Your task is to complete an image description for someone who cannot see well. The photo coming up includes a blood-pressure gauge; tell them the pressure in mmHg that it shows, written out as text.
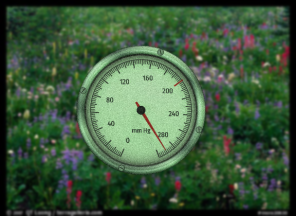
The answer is 290 mmHg
